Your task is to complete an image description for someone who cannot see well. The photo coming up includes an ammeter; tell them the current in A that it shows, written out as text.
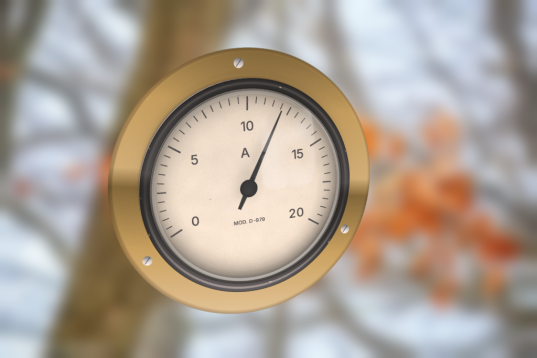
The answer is 12 A
